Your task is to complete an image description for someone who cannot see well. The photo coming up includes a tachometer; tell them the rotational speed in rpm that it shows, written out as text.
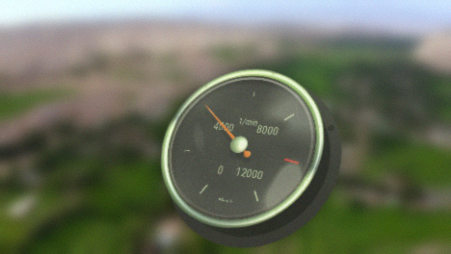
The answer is 4000 rpm
